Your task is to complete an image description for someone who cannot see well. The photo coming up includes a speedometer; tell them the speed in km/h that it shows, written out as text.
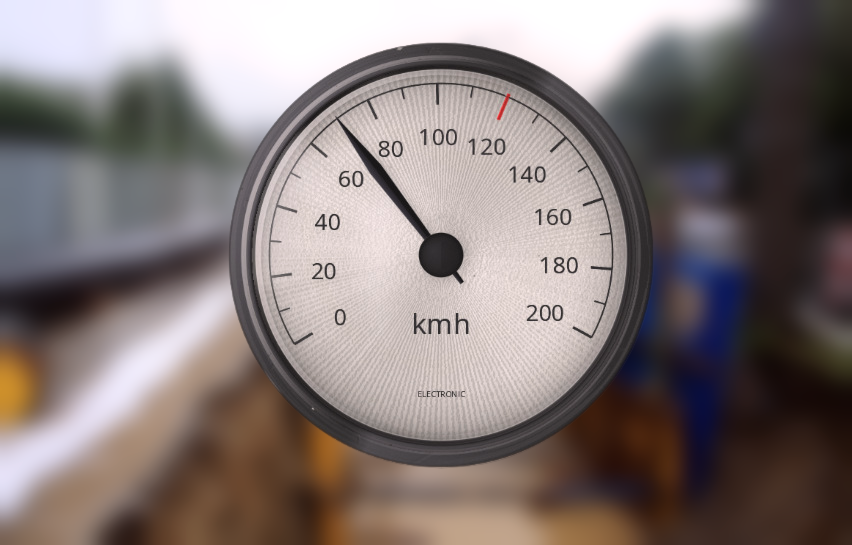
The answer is 70 km/h
